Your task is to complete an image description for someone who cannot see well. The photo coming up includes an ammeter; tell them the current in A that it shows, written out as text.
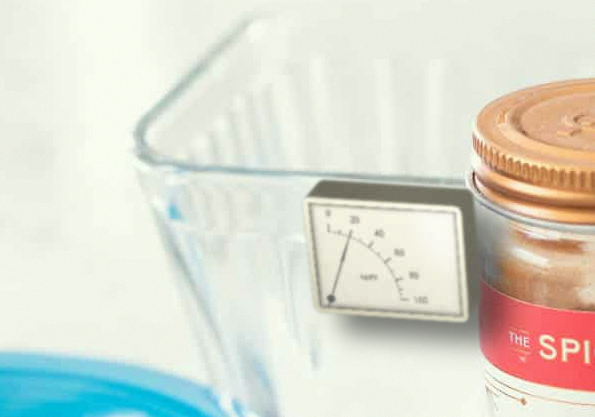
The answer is 20 A
